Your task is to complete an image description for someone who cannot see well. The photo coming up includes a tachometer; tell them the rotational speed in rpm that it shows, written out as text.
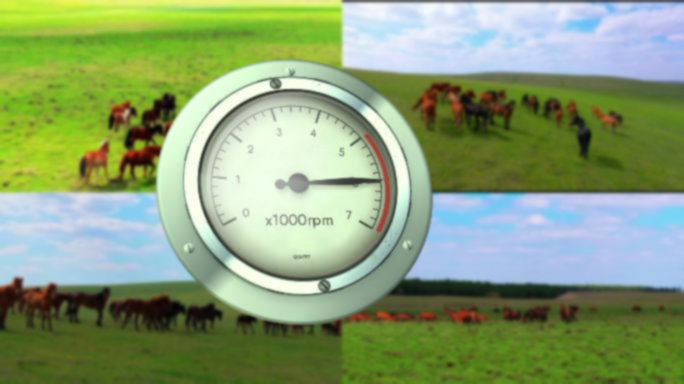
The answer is 6000 rpm
